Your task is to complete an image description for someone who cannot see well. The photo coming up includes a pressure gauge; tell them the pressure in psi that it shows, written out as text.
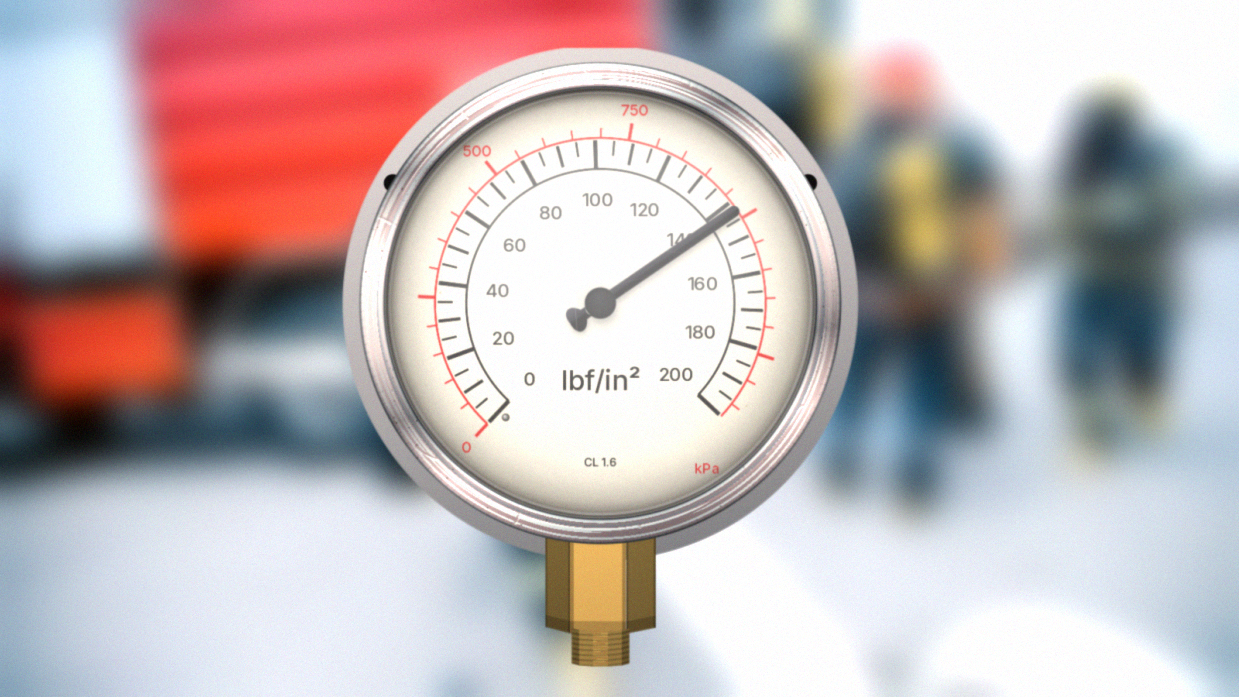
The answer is 142.5 psi
